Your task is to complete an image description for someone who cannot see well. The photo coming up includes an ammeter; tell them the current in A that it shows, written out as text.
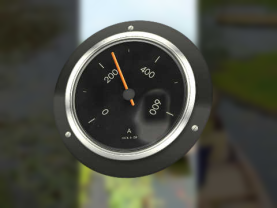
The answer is 250 A
